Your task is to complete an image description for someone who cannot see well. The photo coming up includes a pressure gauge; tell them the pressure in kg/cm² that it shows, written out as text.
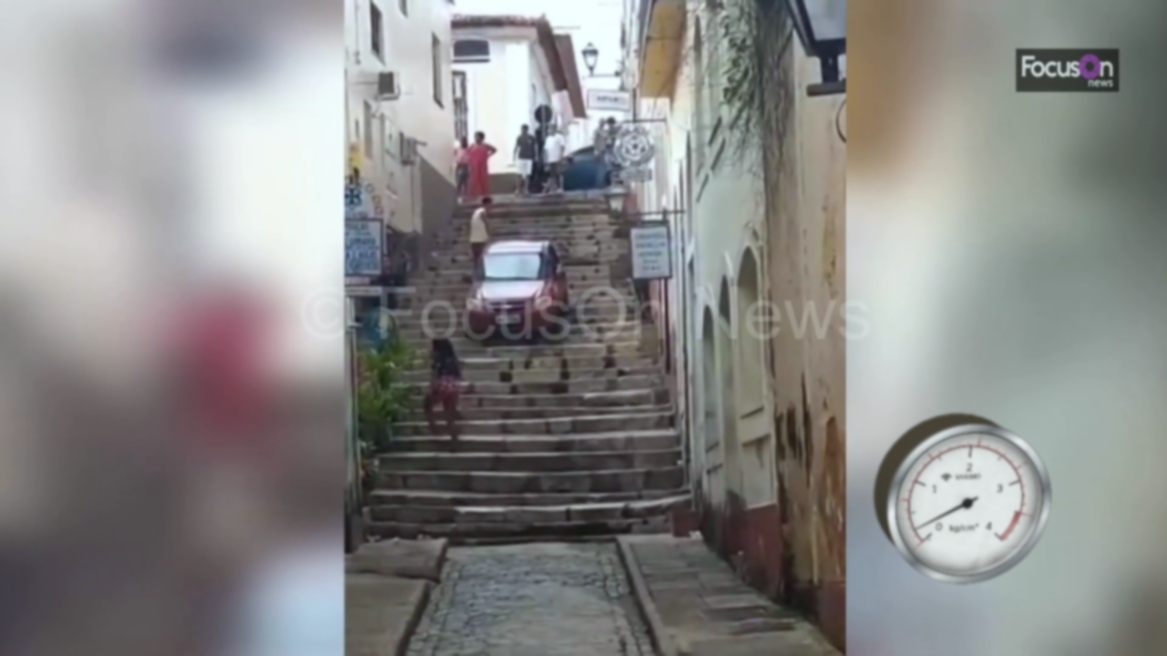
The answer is 0.25 kg/cm²
